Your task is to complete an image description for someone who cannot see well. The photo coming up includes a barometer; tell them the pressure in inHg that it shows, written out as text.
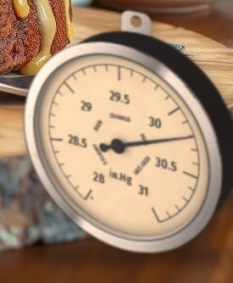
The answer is 30.2 inHg
